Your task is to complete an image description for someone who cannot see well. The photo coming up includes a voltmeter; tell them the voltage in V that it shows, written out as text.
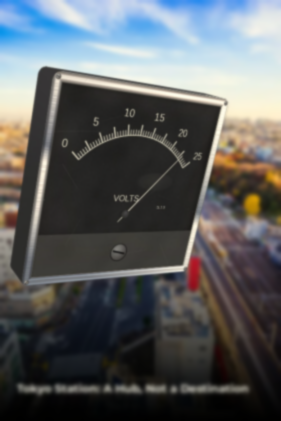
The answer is 22.5 V
